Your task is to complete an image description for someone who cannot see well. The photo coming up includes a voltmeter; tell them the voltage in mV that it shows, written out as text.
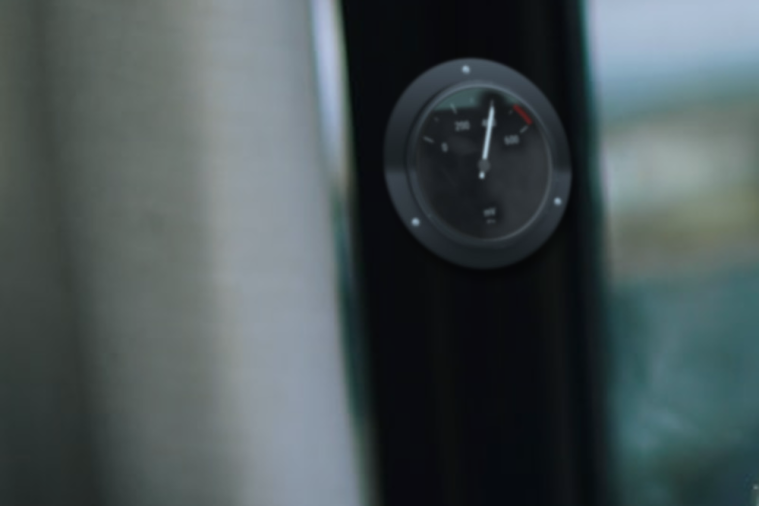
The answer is 400 mV
